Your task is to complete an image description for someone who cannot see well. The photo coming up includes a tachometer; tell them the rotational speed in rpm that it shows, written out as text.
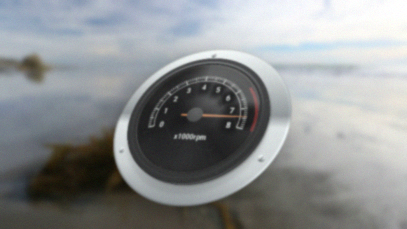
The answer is 7500 rpm
